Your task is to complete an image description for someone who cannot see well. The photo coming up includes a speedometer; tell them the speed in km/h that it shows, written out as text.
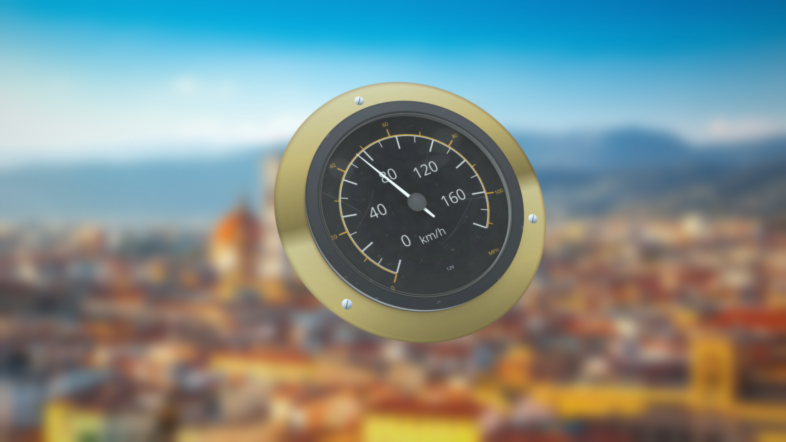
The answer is 75 km/h
